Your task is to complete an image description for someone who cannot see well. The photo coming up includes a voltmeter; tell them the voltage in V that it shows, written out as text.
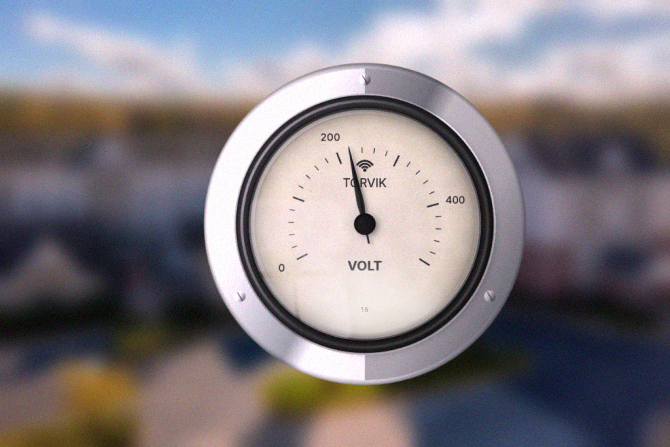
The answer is 220 V
